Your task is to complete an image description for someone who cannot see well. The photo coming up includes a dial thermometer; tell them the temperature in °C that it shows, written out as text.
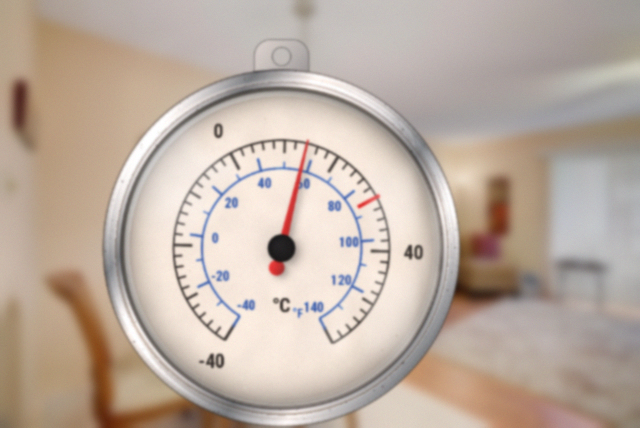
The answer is 14 °C
